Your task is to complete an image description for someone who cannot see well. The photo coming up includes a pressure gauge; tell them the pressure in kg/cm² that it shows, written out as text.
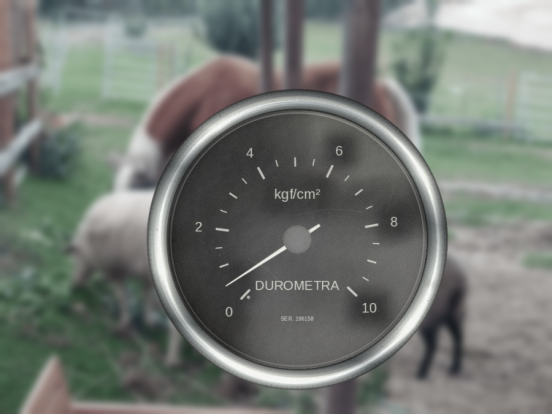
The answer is 0.5 kg/cm²
